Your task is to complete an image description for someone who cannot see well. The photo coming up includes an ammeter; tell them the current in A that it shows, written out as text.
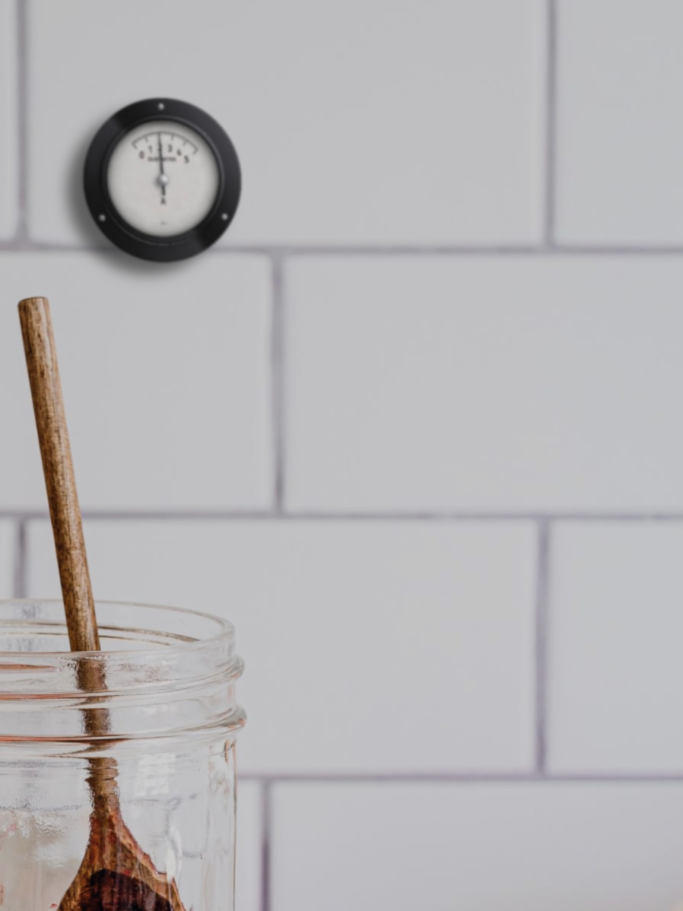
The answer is 2 A
